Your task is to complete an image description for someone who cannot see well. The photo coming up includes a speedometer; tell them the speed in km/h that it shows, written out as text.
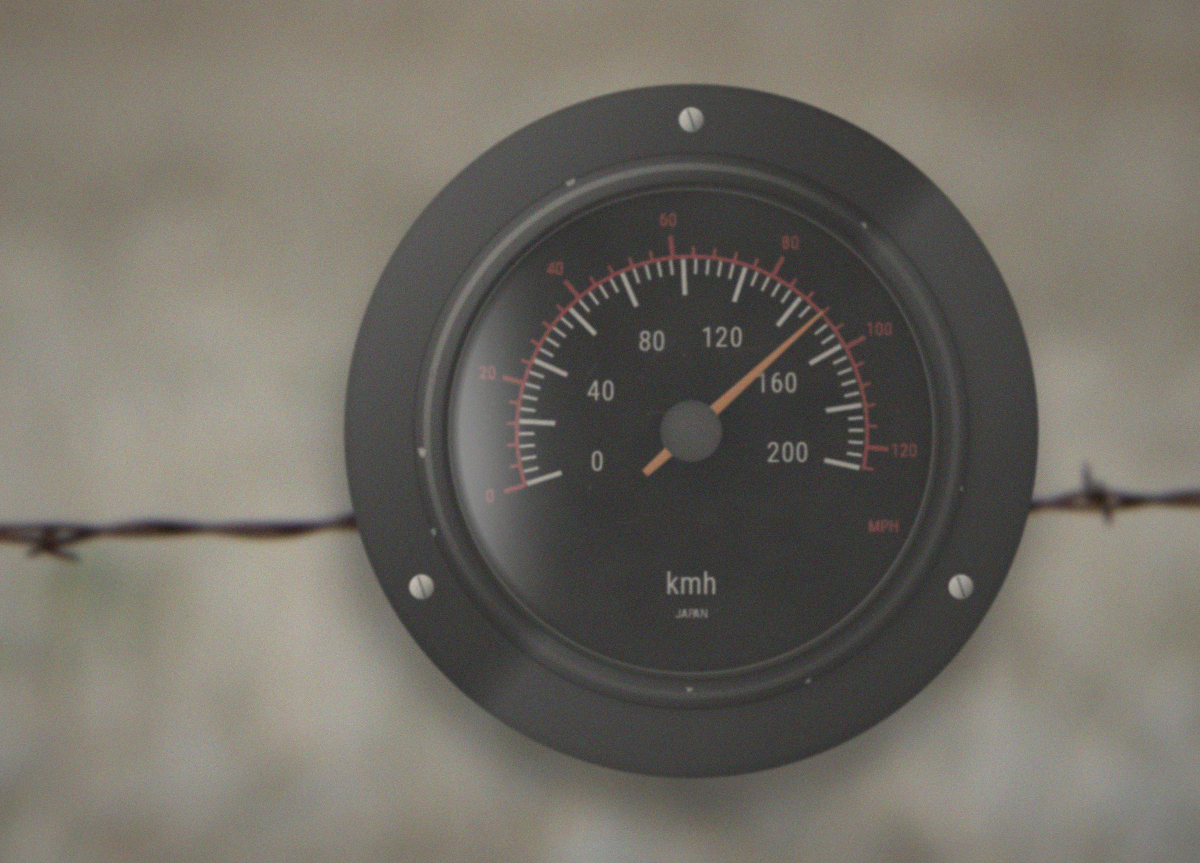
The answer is 148 km/h
